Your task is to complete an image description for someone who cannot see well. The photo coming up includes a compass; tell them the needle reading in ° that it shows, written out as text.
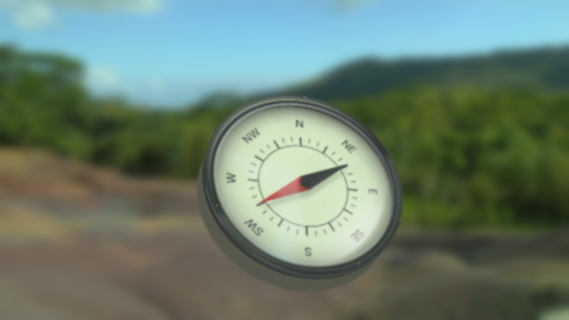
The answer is 240 °
